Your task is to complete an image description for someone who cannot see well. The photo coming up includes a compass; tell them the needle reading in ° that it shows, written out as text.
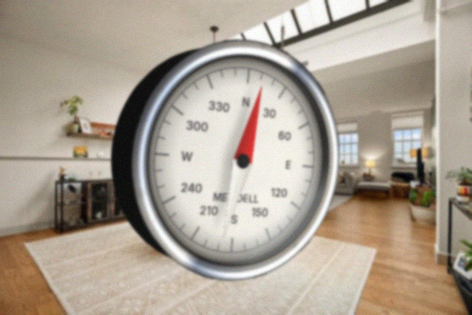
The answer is 10 °
